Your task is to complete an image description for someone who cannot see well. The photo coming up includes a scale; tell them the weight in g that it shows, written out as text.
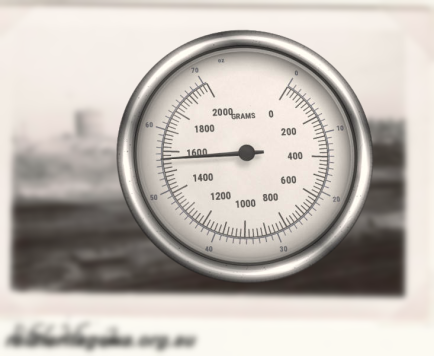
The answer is 1560 g
